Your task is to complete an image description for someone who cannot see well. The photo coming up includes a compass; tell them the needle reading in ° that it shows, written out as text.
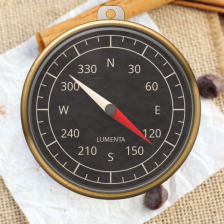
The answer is 130 °
